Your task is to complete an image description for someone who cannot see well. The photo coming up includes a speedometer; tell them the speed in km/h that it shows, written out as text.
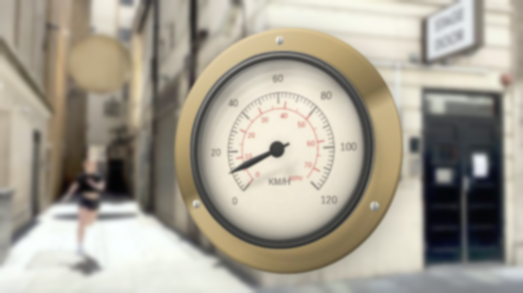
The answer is 10 km/h
